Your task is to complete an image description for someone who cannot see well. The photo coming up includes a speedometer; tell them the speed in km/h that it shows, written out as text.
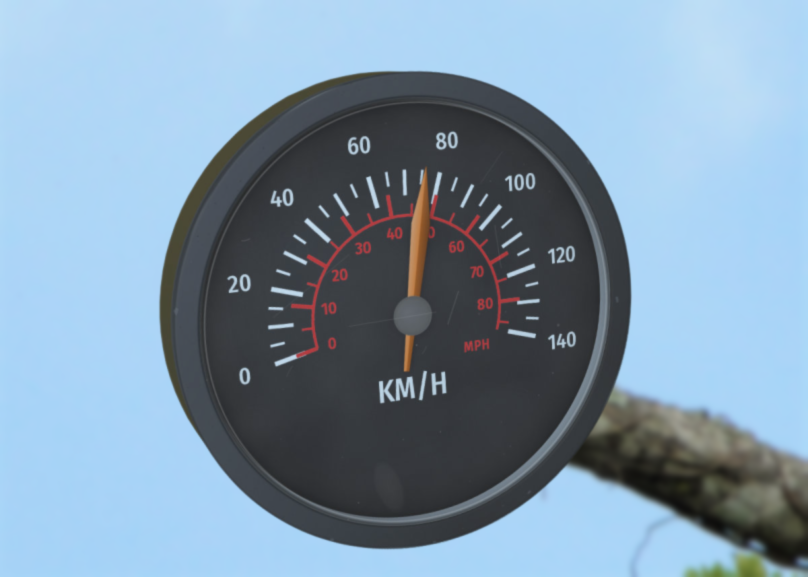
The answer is 75 km/h
